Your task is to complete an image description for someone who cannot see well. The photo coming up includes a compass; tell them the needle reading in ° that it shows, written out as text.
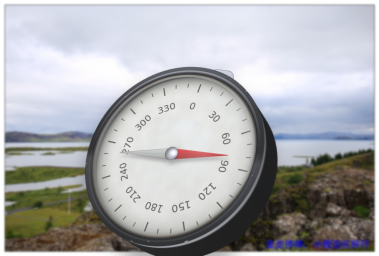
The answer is 80 °
